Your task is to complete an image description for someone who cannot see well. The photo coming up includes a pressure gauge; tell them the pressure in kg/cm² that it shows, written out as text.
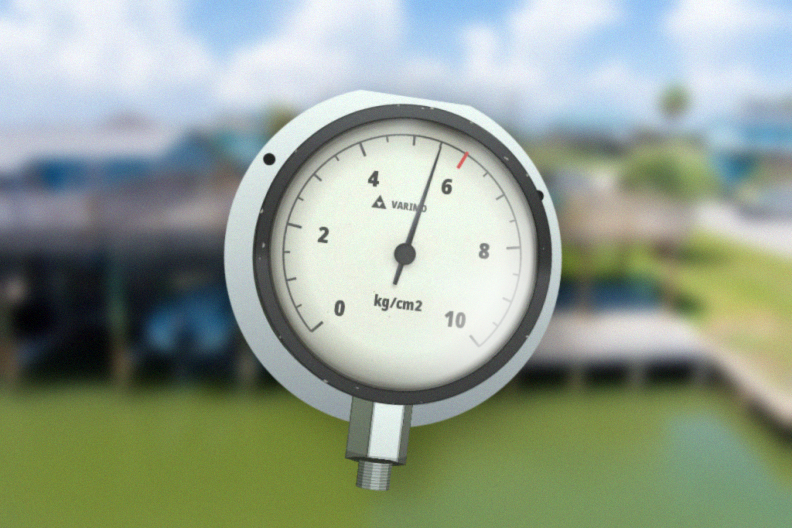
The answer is 5.5 kg/cm²
